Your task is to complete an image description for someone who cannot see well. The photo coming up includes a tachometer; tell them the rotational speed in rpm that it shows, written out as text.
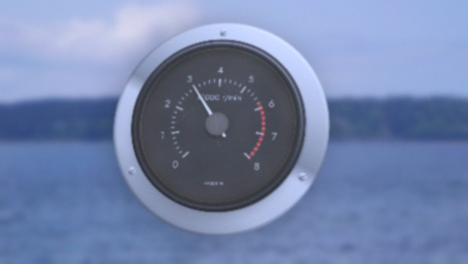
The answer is 3000 rpm
